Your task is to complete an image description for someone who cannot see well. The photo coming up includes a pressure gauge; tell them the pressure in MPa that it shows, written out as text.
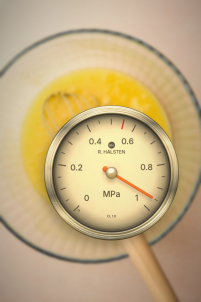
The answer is 0.95 MPa
